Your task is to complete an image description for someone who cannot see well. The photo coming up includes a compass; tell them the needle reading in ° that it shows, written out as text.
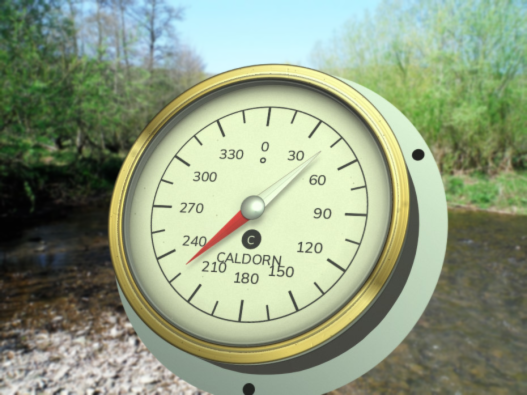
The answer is 225 °
